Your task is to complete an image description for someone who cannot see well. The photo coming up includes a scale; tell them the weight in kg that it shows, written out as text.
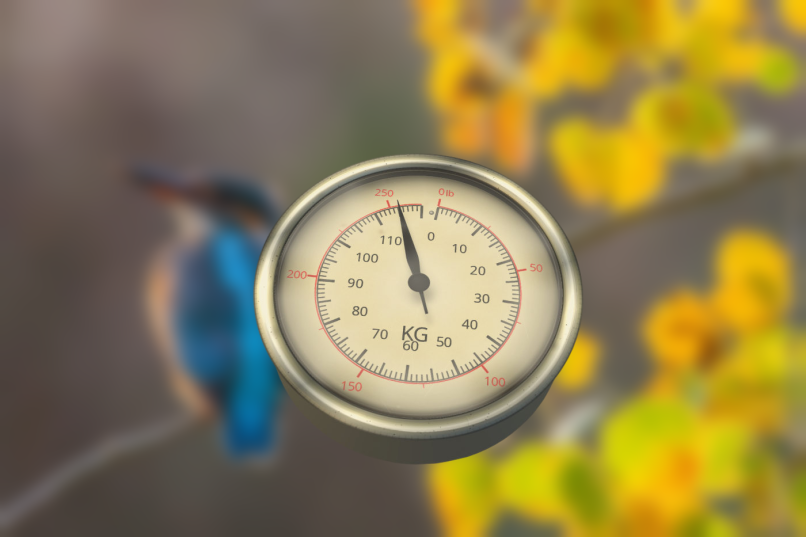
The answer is 115 kg
